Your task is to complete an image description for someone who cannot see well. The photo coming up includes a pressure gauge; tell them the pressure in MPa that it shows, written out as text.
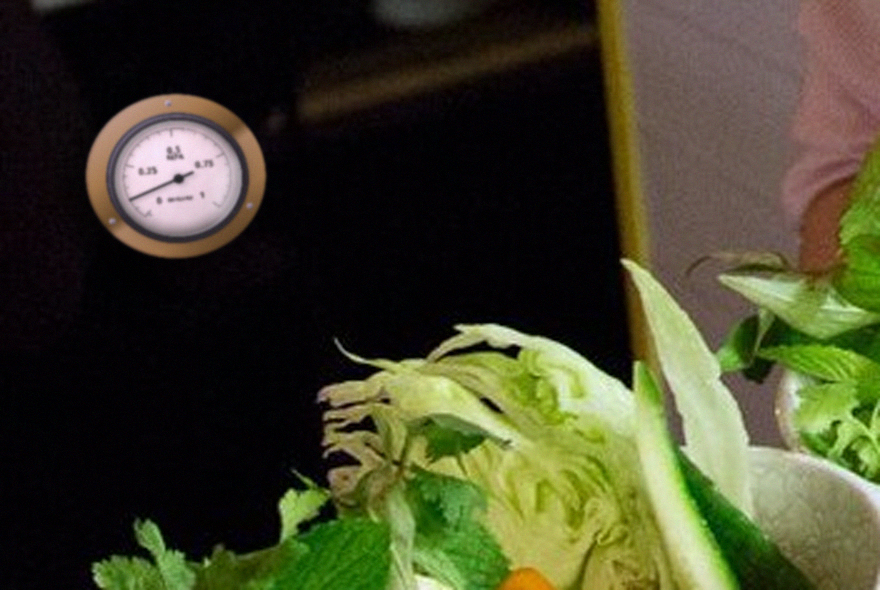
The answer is 0.1 MPa
